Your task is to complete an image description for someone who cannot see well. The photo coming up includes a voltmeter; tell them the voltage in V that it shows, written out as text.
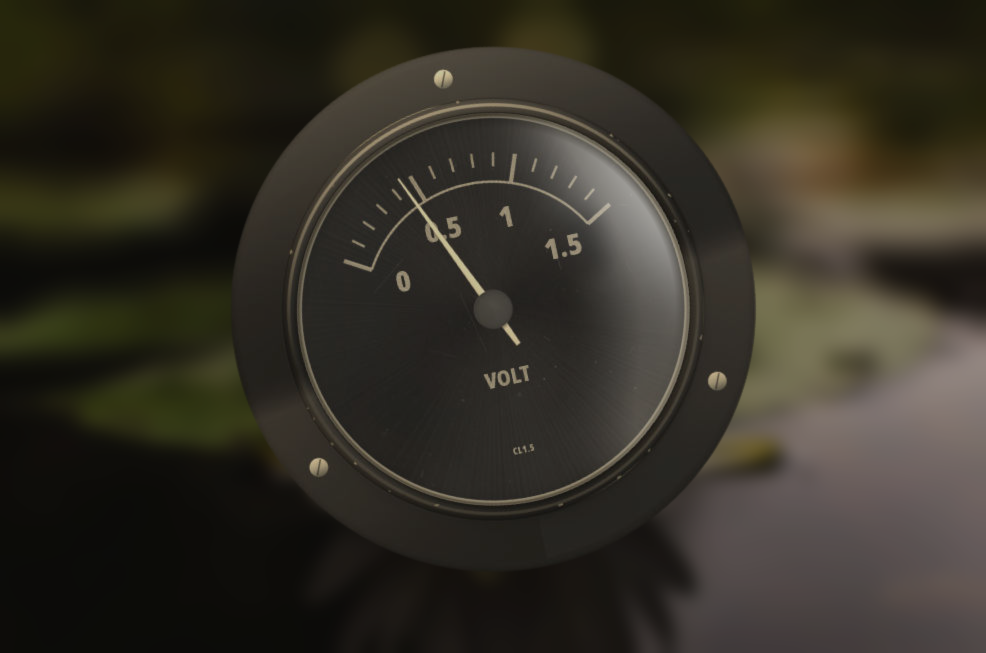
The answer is 0.45 V
